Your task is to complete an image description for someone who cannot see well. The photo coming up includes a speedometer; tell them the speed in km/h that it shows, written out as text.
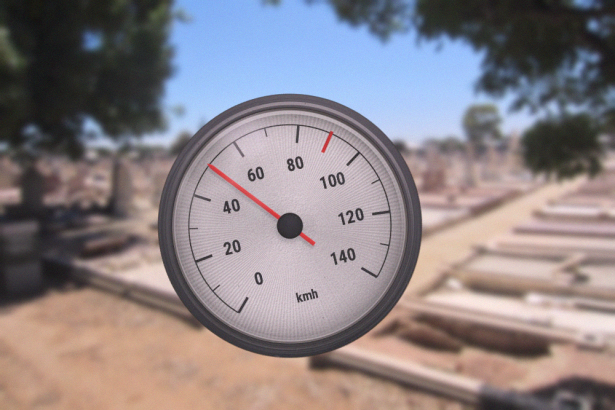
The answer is 50 km/h
